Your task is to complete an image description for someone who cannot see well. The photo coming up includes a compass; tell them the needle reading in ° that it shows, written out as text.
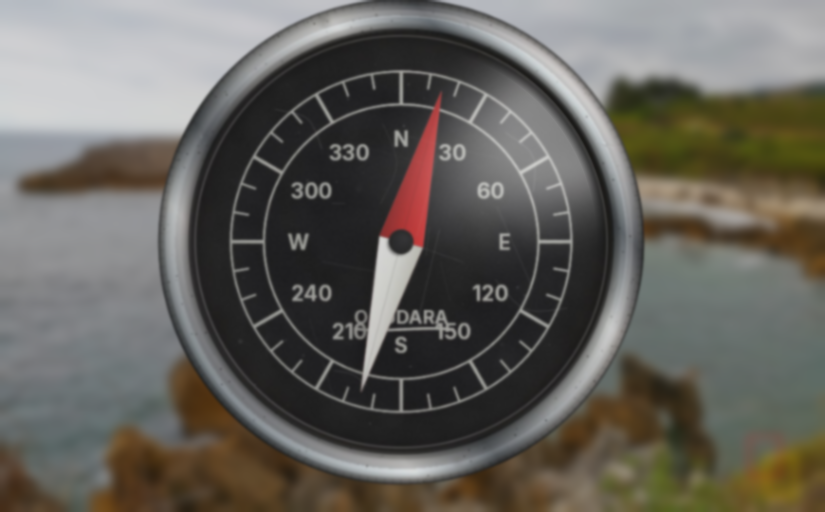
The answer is 15 °
